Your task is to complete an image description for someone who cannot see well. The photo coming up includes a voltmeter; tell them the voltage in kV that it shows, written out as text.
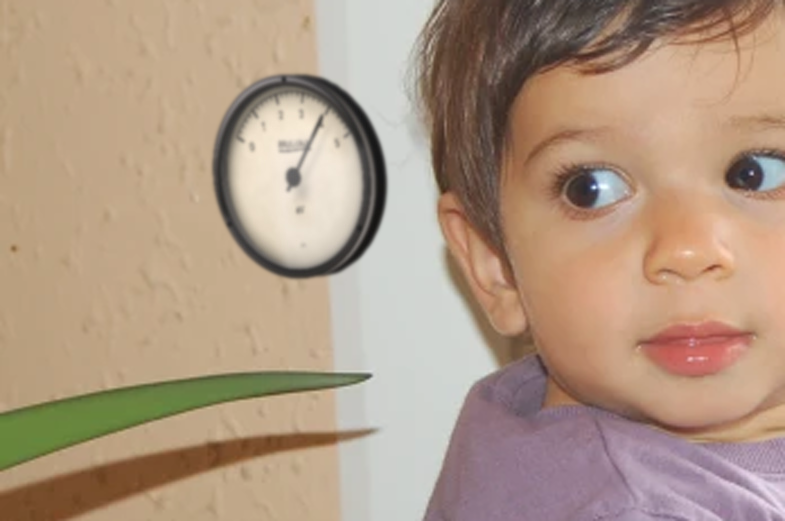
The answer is 4 kV
